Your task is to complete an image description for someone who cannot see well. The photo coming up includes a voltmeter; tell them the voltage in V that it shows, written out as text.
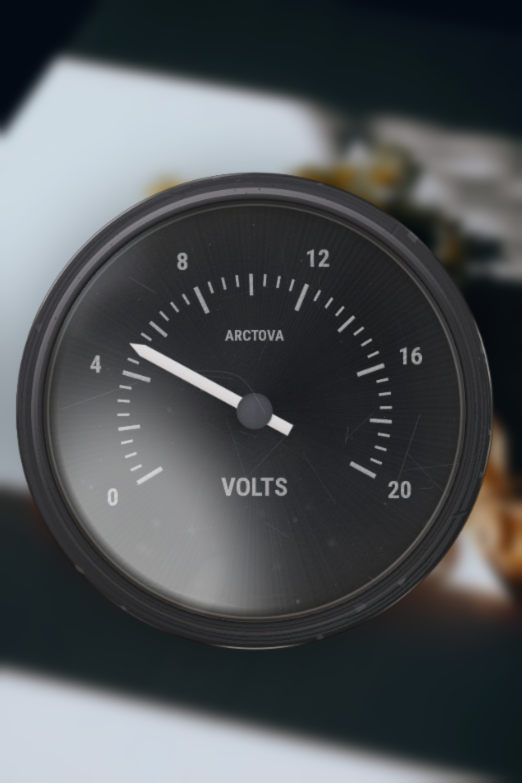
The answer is 5 V
